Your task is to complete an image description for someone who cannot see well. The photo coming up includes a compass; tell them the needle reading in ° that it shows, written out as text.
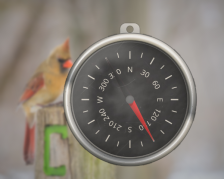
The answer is 150 °
